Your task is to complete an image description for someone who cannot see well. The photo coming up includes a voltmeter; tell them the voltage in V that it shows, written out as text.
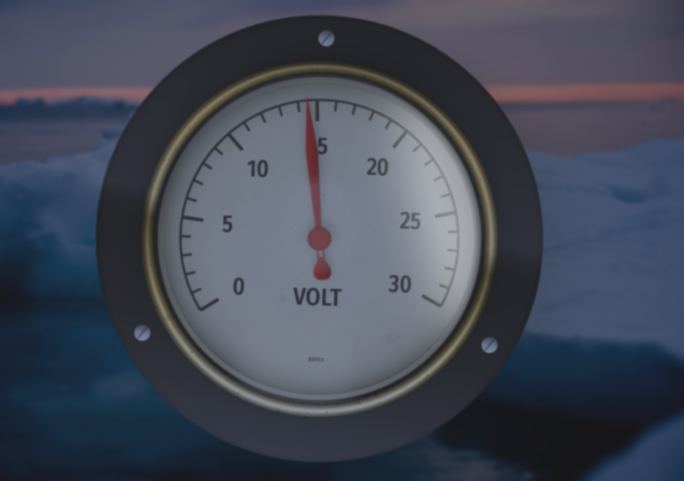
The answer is 14.5 V
